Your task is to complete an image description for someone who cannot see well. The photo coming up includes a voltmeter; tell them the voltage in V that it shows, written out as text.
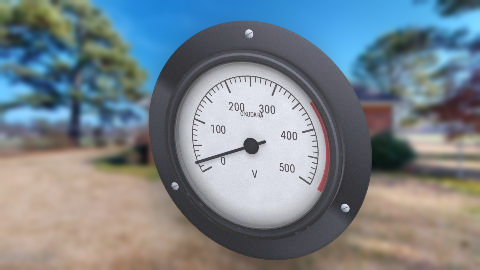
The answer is 20 V
